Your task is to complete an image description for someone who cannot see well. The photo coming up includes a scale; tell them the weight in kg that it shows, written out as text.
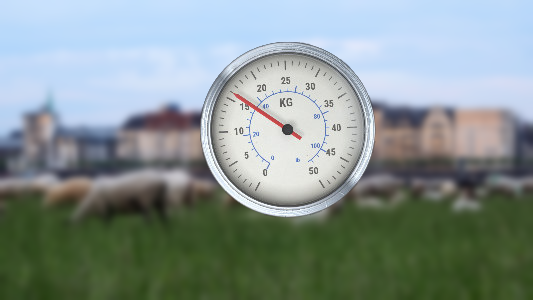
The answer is 16 kg
